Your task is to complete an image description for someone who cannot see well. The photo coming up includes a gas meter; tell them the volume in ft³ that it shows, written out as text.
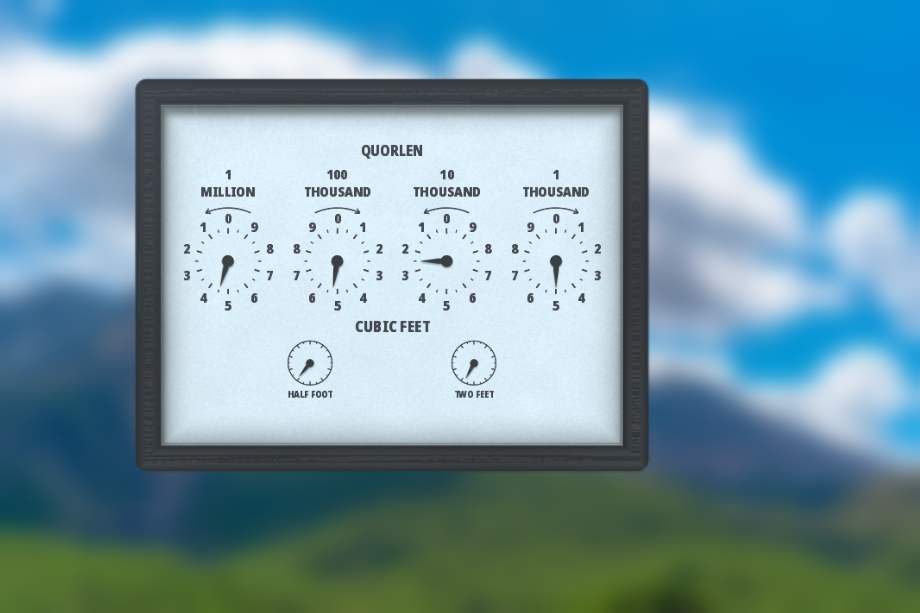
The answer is 452500 ft³
